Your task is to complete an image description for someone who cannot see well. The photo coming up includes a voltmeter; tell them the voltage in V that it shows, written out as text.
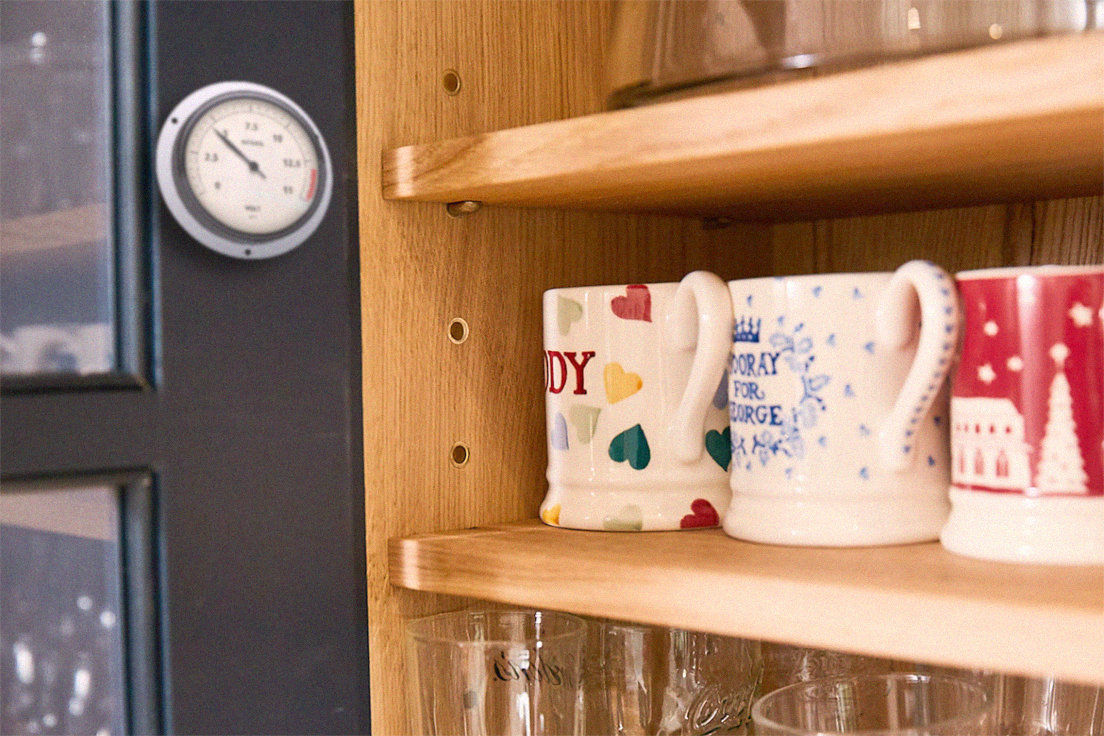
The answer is 4.5 V
